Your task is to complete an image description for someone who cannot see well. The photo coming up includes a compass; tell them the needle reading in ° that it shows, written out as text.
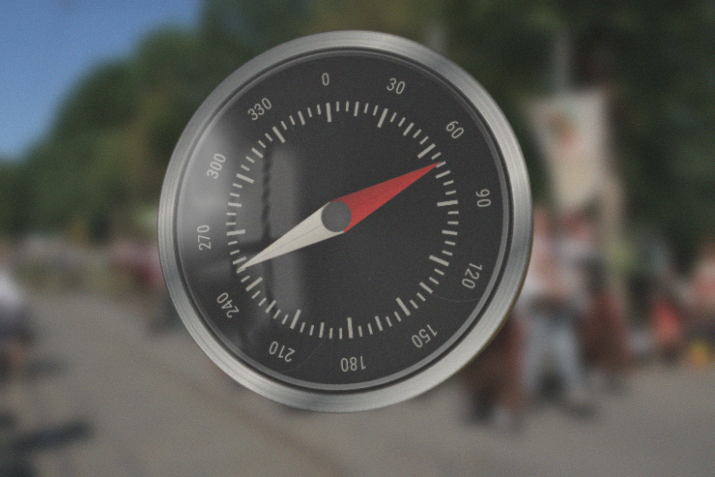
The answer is 70 °
